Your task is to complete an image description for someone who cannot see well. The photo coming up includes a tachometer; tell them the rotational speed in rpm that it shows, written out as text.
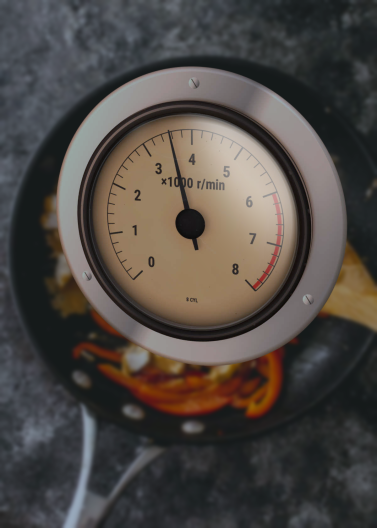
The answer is 3600 rpm
